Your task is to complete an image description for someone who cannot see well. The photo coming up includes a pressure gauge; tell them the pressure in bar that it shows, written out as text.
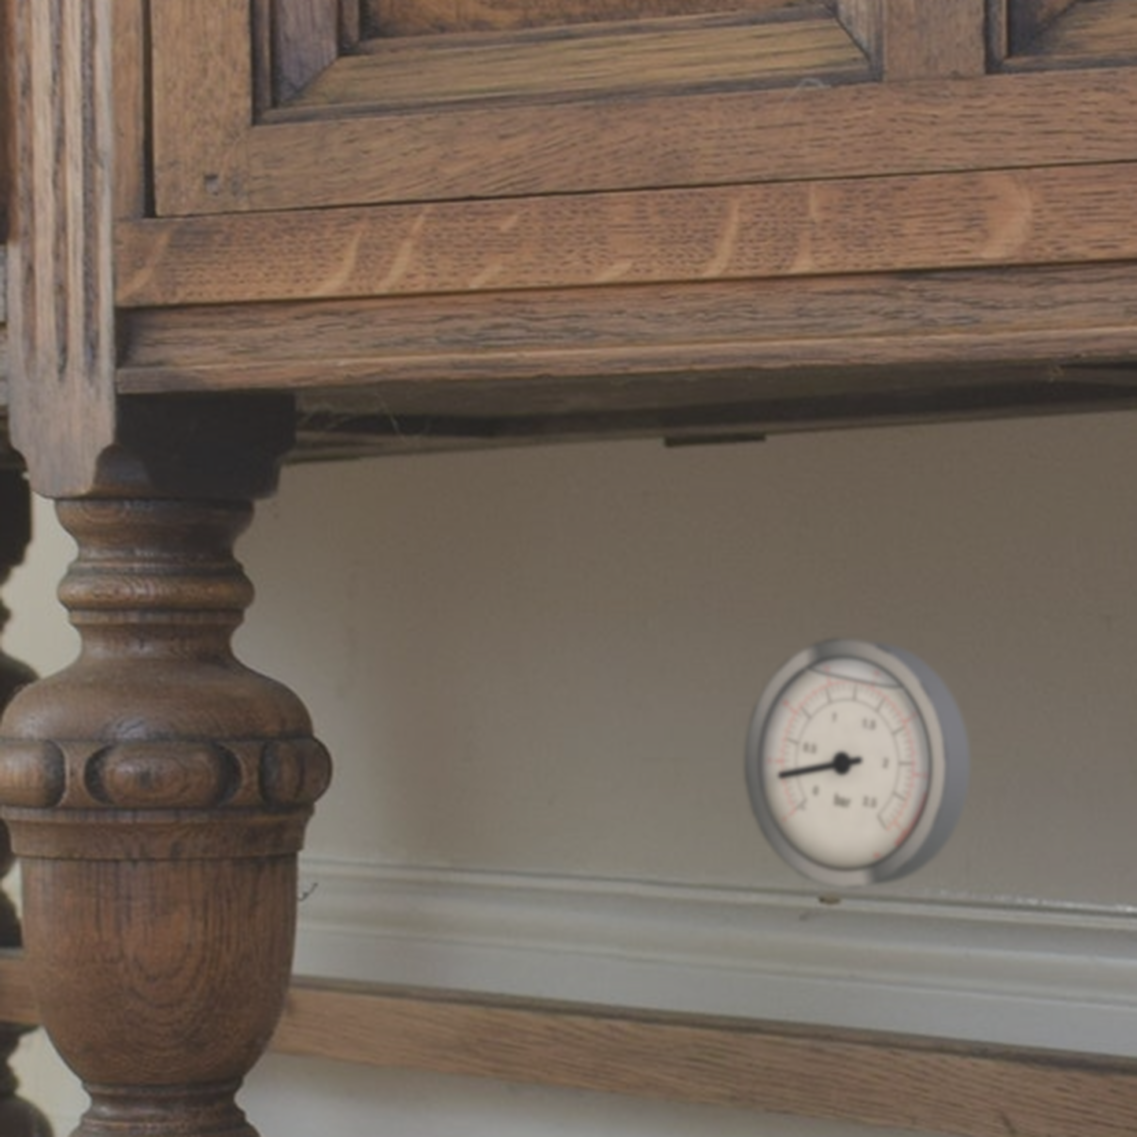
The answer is 0.25 bar
